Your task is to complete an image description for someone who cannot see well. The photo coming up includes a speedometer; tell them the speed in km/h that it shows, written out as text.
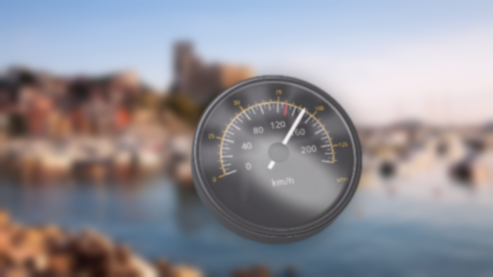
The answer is 150 km/h
